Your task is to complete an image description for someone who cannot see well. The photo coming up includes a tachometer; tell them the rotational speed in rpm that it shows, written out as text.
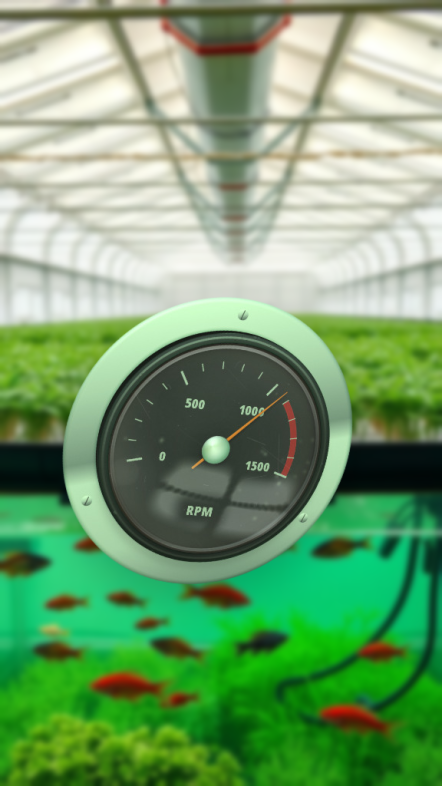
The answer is 1050 rpm
